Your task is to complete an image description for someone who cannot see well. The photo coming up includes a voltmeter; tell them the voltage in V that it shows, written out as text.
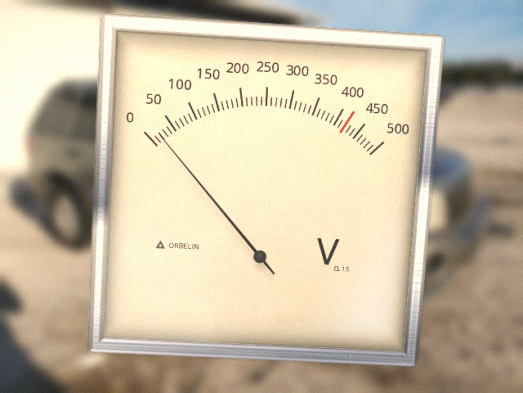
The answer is 20 V
